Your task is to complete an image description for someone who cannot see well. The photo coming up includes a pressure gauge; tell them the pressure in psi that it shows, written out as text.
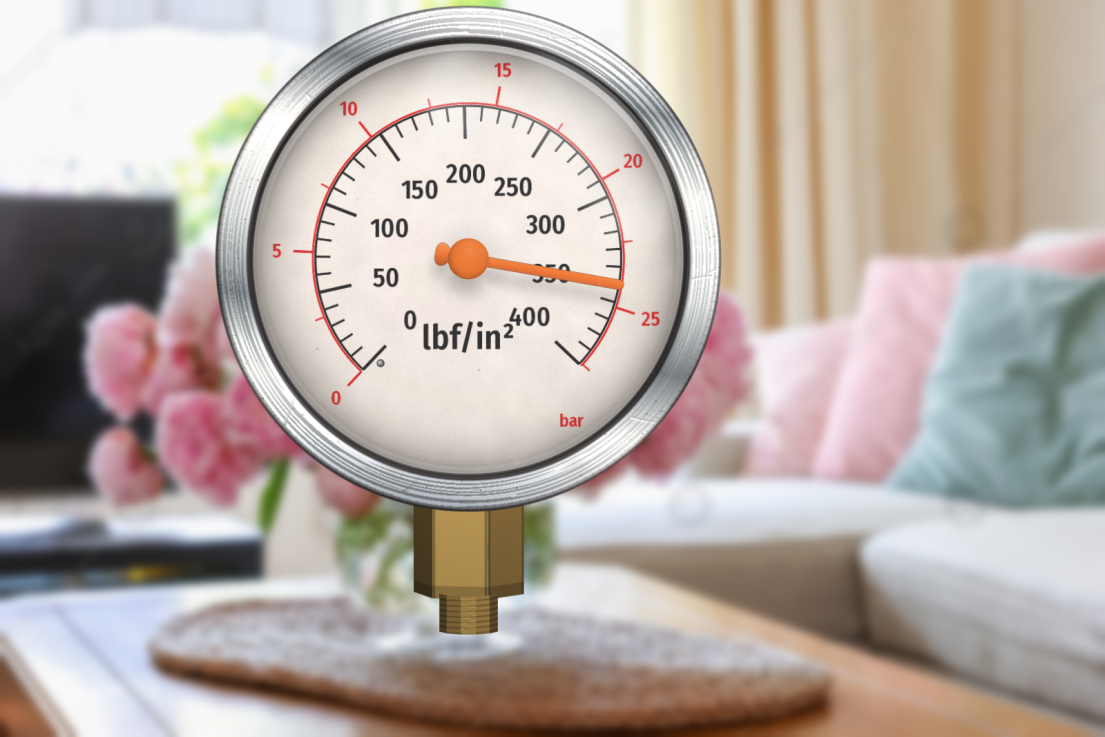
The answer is 350 psi
